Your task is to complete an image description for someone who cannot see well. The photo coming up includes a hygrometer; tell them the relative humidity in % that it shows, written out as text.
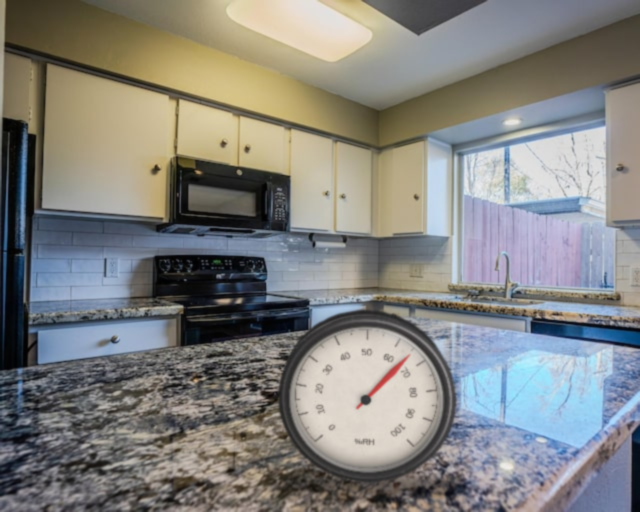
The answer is 65 %
